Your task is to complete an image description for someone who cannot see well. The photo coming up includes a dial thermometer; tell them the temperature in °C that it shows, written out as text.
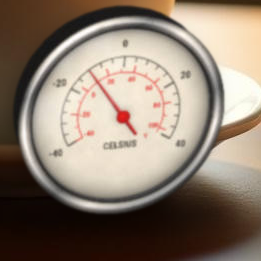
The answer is -12 °C
